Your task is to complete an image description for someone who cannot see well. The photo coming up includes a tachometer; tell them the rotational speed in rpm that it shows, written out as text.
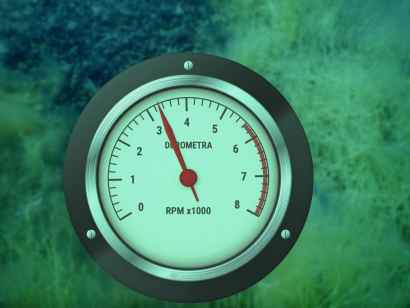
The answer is 3300 rpm
